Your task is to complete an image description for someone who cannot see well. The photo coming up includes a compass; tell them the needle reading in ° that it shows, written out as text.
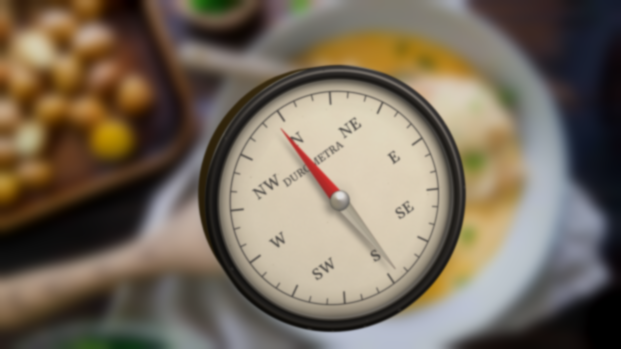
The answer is 355 °
